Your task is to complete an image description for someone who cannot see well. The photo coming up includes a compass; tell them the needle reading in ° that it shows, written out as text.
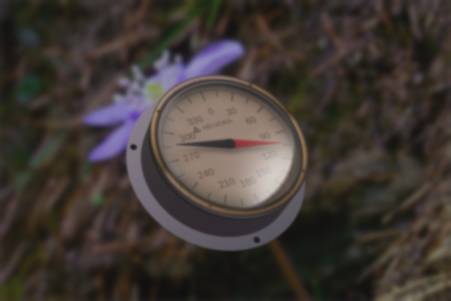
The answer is 105 °
